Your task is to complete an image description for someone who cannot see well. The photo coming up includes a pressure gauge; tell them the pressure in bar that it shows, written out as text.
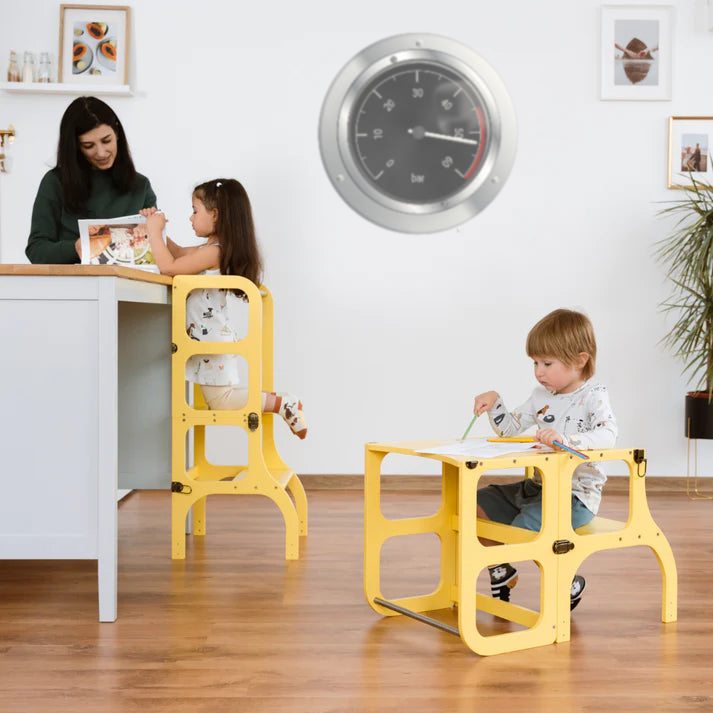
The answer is 52.5 bar
